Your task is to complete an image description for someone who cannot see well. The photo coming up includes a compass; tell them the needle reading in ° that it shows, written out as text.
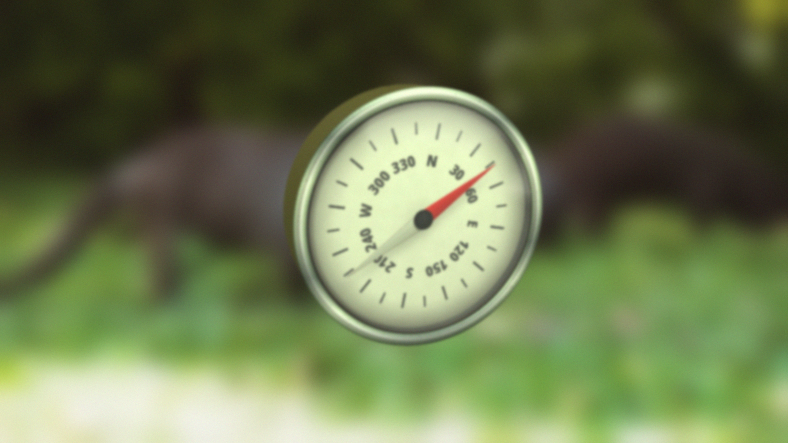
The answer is 45 °
